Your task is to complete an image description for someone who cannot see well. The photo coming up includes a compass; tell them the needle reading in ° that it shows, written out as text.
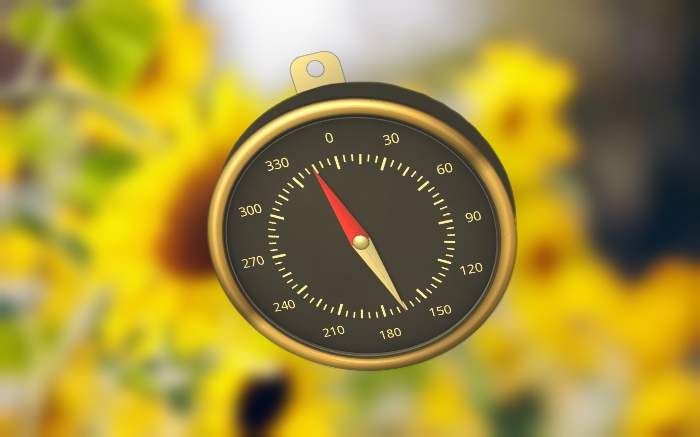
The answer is 345 °
